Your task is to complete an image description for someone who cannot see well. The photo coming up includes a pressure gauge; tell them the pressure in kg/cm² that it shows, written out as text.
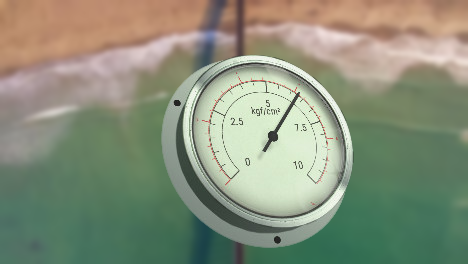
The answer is 6.25 kg/cm²
